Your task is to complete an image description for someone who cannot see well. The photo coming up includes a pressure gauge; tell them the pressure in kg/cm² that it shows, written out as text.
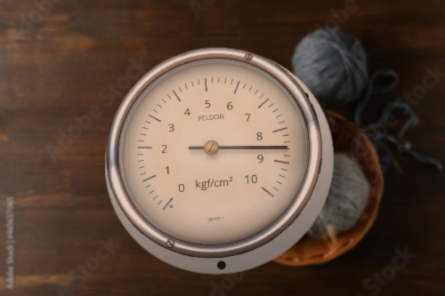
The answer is 8.6 kg/cm²
